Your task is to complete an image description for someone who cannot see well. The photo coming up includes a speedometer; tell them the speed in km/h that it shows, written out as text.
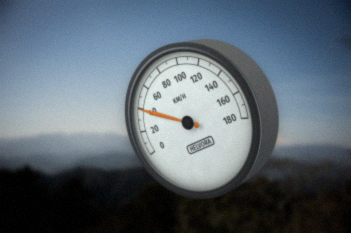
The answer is 40 km/h
